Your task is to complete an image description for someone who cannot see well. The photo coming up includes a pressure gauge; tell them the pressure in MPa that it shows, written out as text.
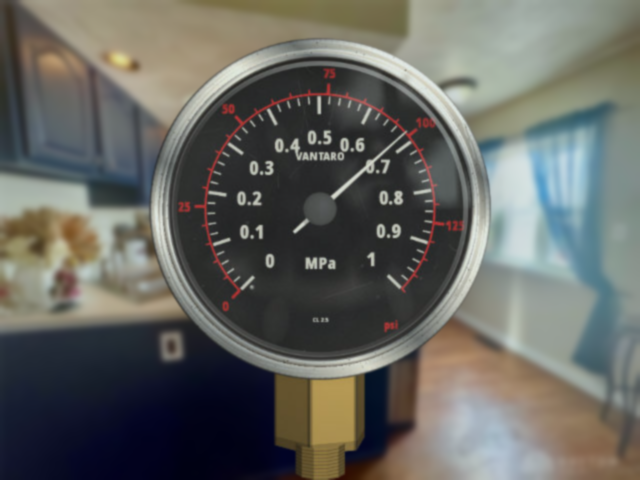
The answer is 0.68 MPa
